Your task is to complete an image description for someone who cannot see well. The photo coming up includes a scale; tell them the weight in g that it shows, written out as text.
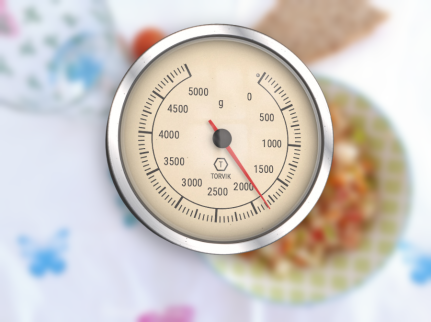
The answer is 1850 g
